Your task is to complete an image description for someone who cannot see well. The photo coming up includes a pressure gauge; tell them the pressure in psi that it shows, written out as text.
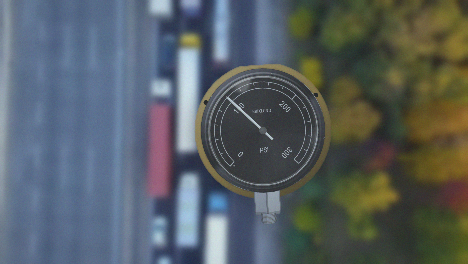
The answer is 100 psi
